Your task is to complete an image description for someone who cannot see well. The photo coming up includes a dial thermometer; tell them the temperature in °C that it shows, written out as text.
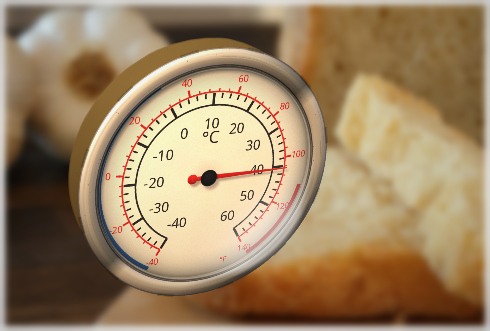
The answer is 40 °C
